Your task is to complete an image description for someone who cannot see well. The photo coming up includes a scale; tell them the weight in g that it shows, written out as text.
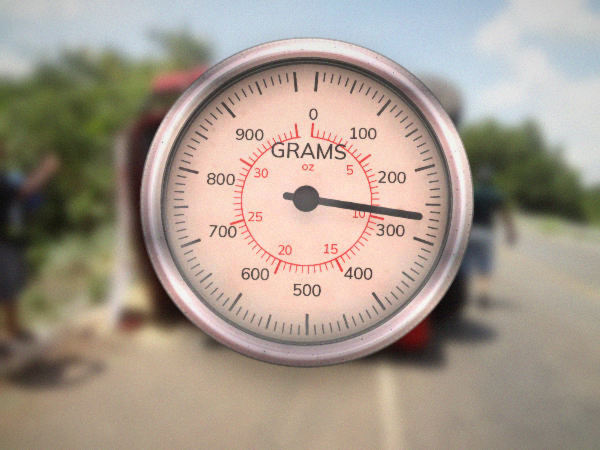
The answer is 270 g
